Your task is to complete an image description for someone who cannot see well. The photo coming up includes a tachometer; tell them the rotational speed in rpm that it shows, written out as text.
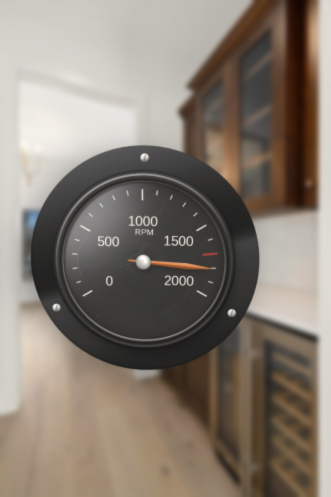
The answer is 1800 rpm
